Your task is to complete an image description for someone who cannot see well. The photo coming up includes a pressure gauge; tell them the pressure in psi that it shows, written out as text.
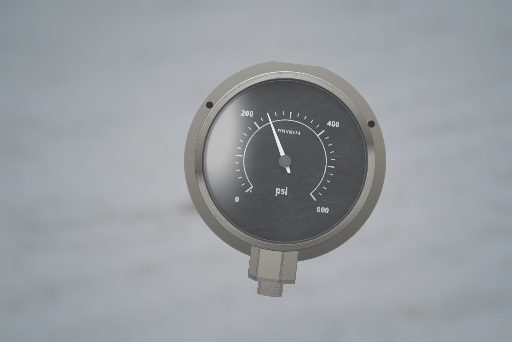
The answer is 240 psi
